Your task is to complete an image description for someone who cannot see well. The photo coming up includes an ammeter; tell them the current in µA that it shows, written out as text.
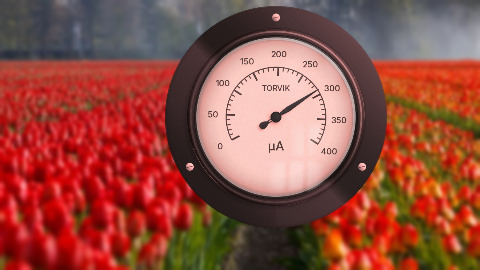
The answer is 290 µA
